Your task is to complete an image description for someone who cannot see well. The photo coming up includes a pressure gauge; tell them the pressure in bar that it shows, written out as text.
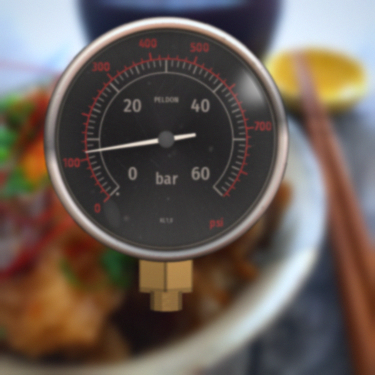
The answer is 8 bar
